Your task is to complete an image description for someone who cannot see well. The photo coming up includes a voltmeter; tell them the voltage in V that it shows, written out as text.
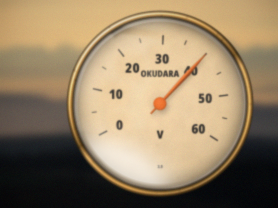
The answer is 40 V
